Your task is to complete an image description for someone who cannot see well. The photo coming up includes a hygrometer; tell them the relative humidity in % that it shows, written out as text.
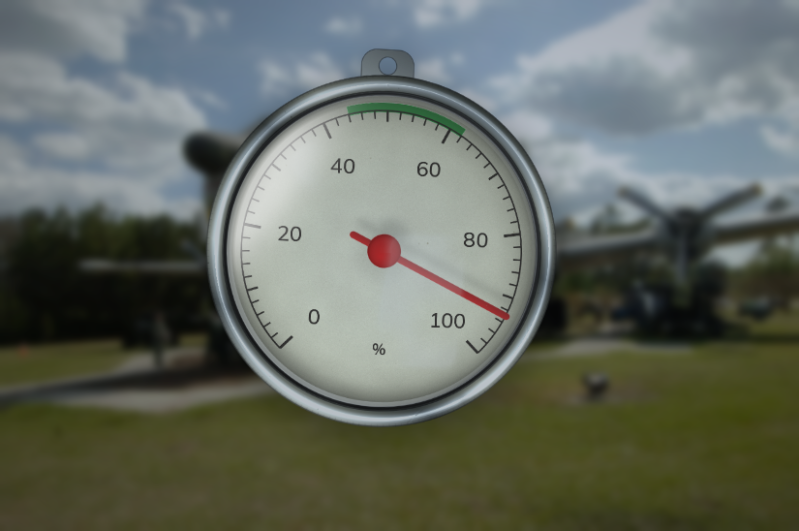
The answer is 93 %
